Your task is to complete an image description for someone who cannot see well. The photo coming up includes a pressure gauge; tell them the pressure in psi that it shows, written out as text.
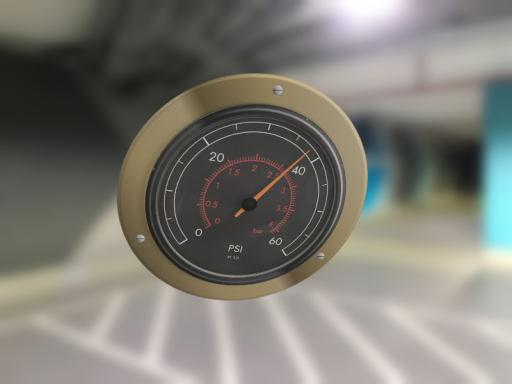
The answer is 37.5 psi
